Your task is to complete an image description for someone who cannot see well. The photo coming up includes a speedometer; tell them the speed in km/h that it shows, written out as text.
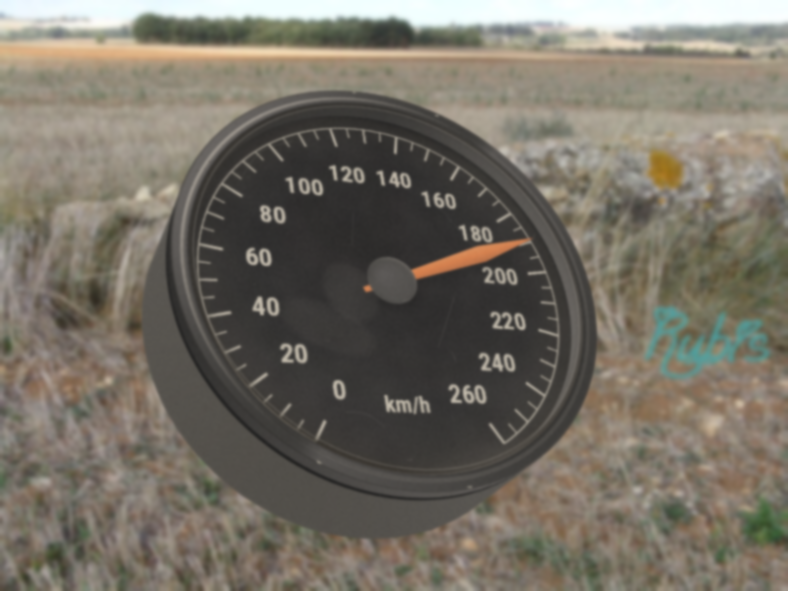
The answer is 190 km/h
